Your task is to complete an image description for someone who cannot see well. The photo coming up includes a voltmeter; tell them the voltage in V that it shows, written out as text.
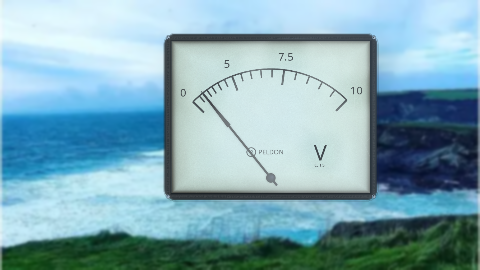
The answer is 2.5 V
